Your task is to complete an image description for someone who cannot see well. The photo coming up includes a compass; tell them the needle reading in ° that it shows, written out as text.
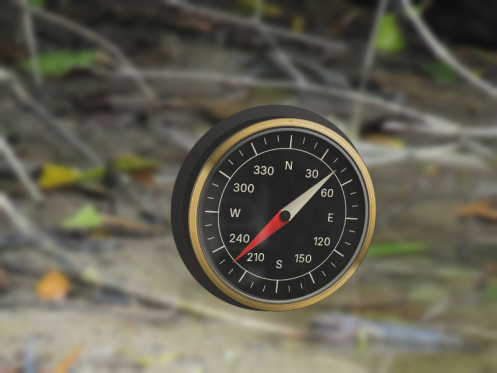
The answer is 225 °
